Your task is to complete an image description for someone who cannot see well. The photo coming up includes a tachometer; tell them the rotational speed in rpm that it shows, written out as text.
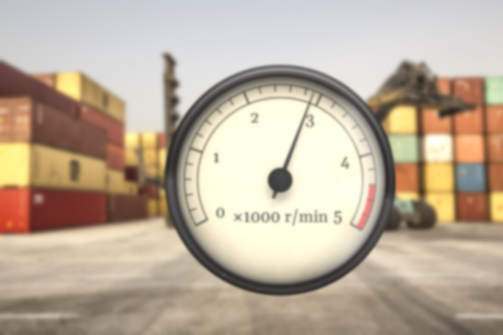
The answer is 2900 rpm
